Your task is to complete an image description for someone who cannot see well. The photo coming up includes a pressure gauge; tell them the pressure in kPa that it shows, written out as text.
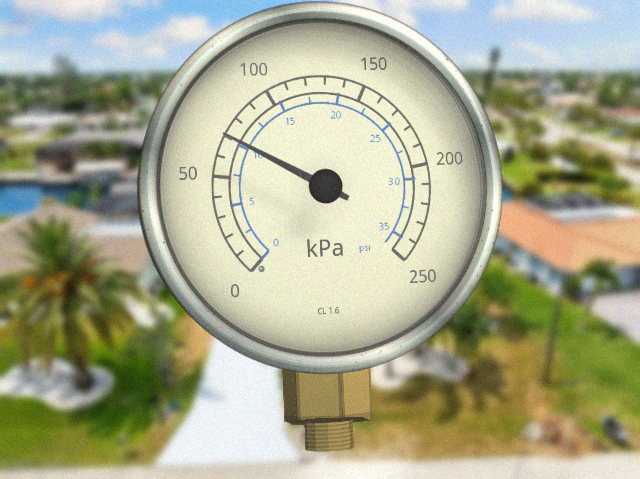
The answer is 70 kPa
